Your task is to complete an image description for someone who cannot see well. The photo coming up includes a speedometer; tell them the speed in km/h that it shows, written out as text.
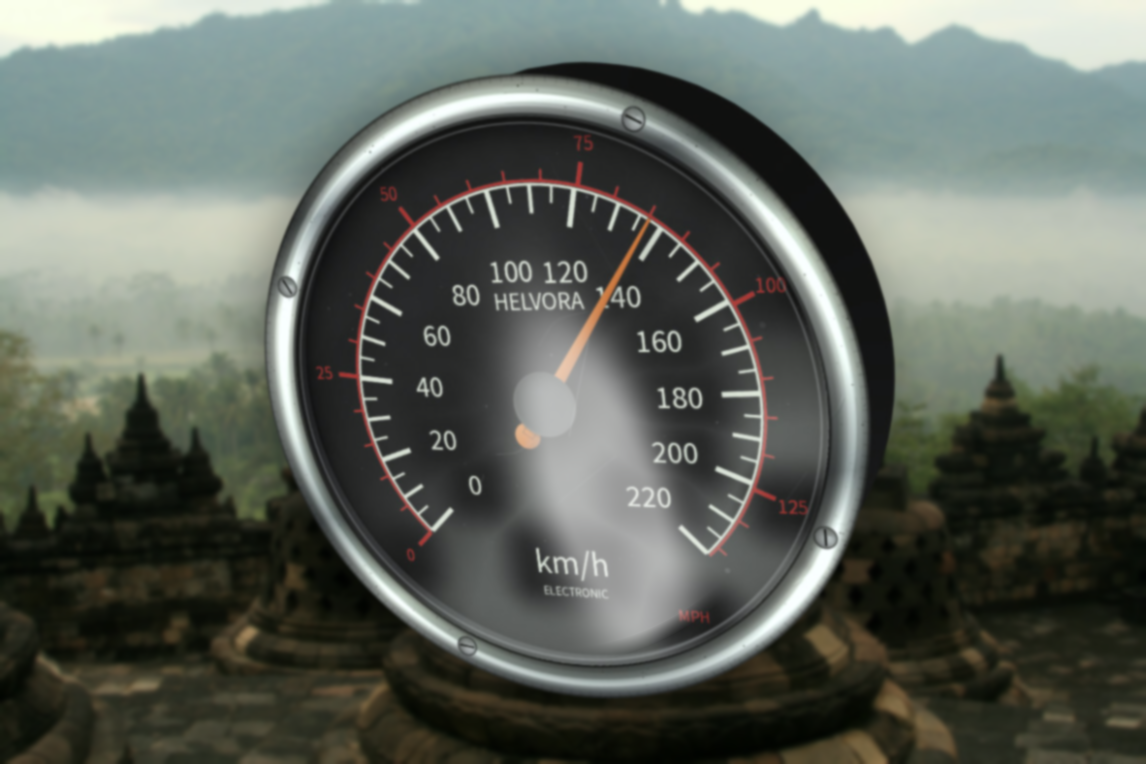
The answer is 137.5 km/h
